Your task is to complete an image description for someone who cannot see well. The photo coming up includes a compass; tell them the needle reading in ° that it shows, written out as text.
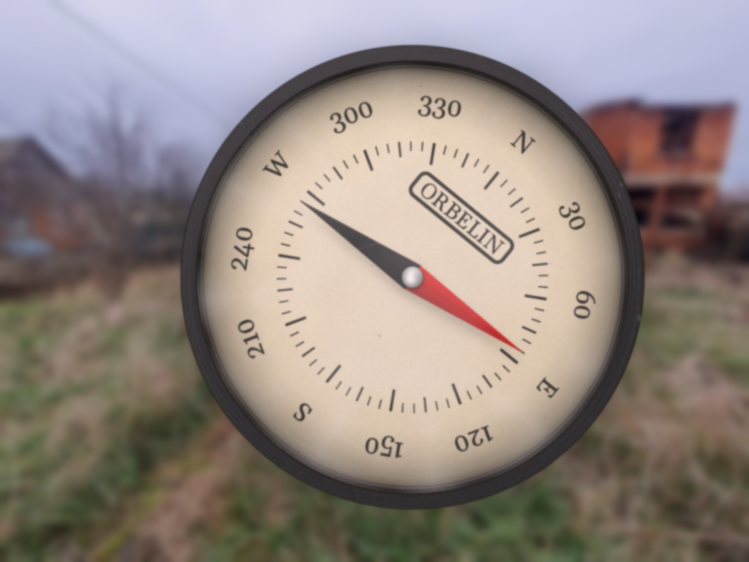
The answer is 85 °
